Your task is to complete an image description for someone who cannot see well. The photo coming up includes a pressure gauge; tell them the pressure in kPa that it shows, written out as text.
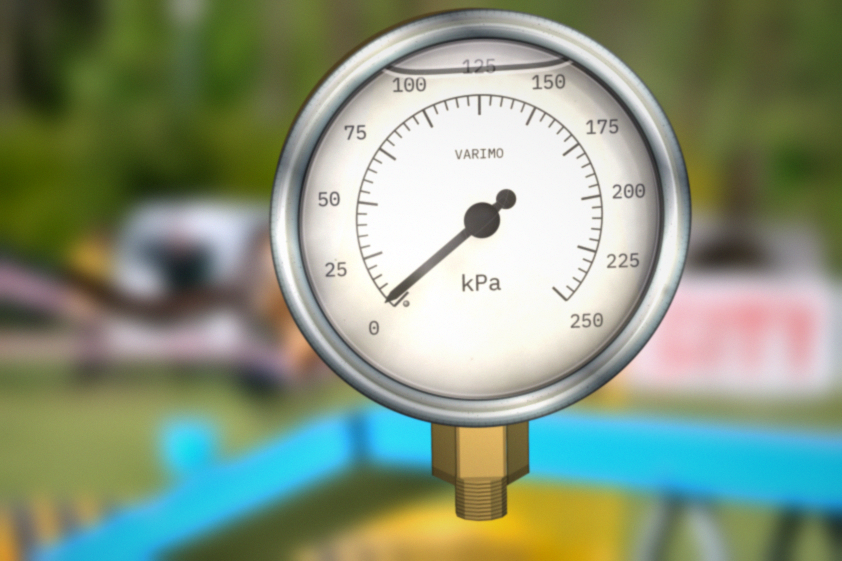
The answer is 5 kPa
